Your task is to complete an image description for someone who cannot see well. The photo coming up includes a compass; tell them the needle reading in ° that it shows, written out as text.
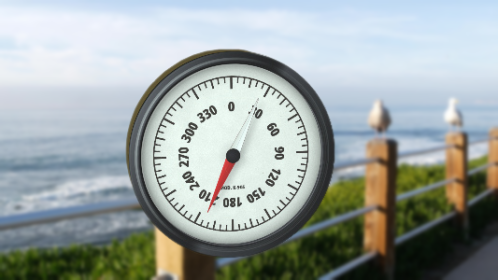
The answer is 205 °
